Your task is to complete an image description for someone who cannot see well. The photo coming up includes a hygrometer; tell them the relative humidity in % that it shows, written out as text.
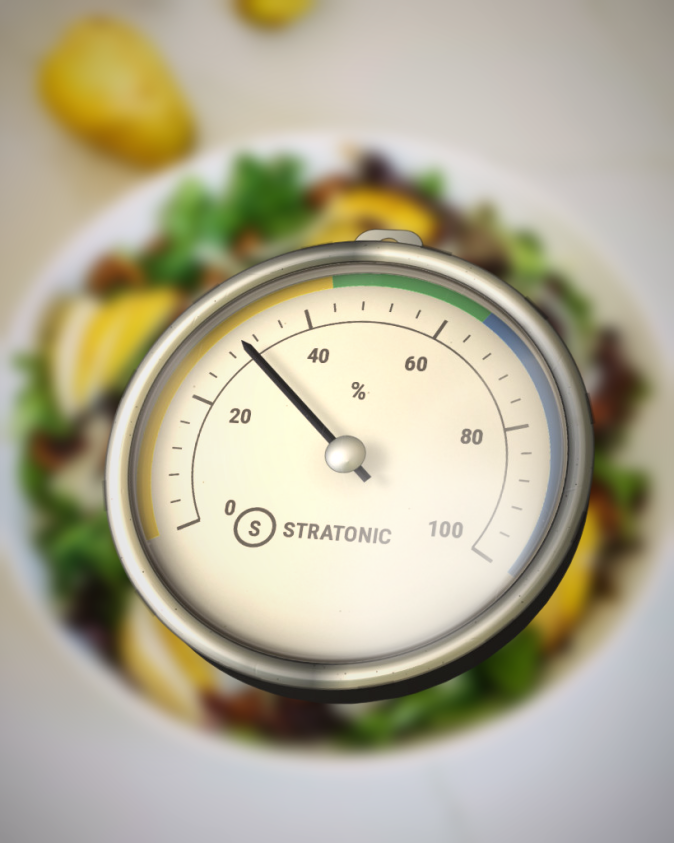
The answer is 30 %
